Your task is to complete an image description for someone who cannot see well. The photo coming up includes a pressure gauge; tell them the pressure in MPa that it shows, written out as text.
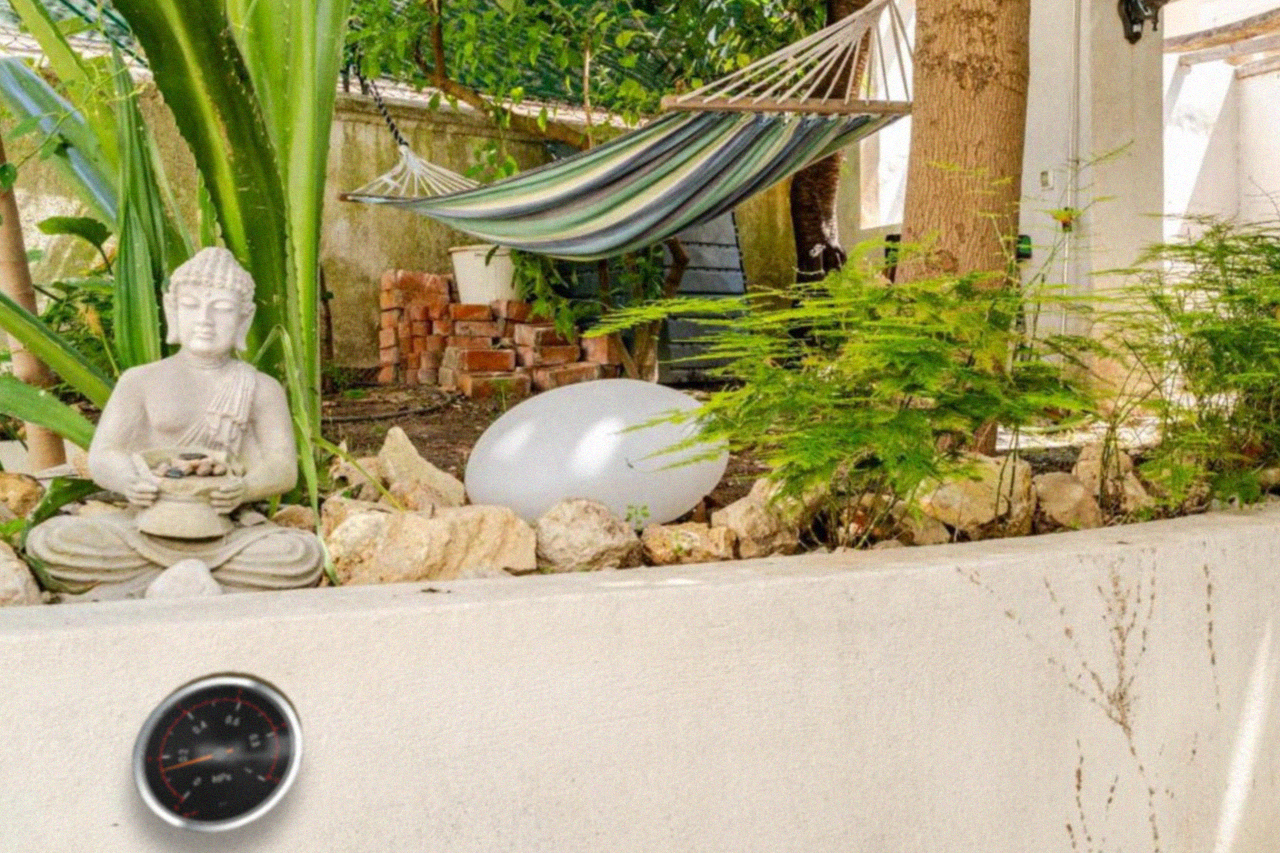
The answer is 0.15 MPa
